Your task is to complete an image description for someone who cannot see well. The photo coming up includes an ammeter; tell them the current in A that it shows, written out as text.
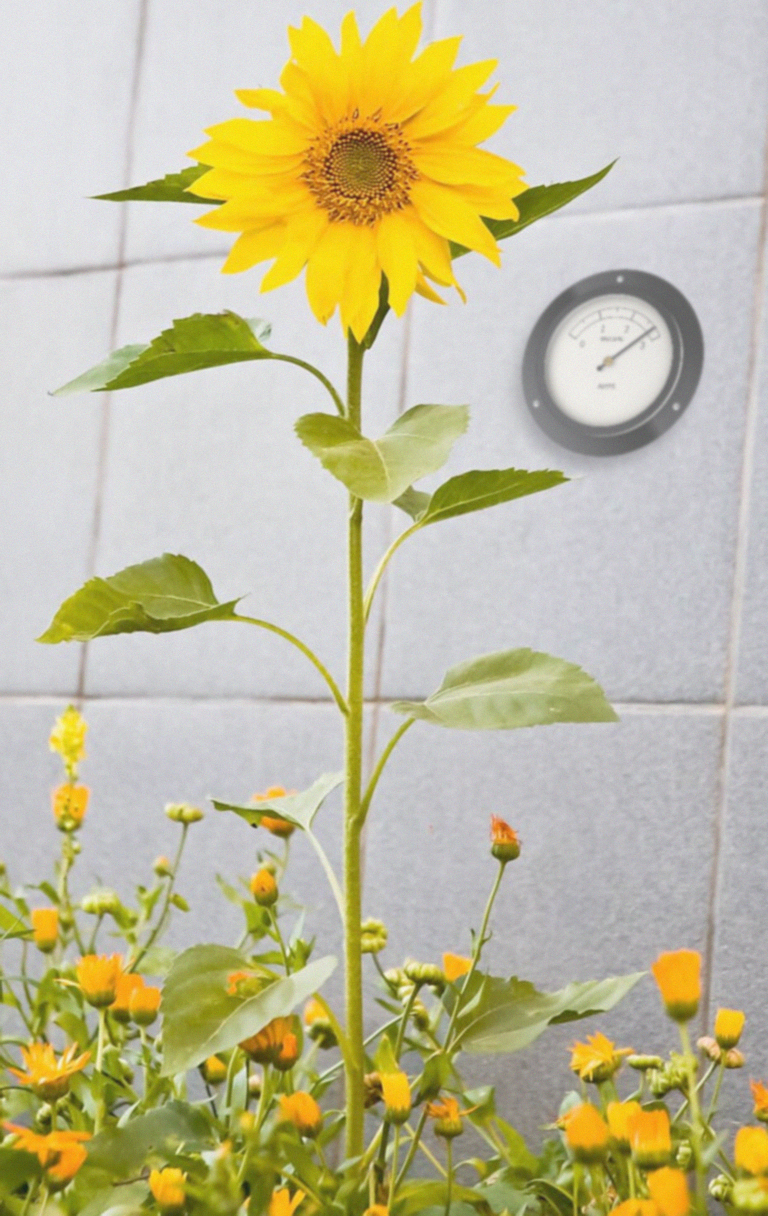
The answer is 2.75 A
